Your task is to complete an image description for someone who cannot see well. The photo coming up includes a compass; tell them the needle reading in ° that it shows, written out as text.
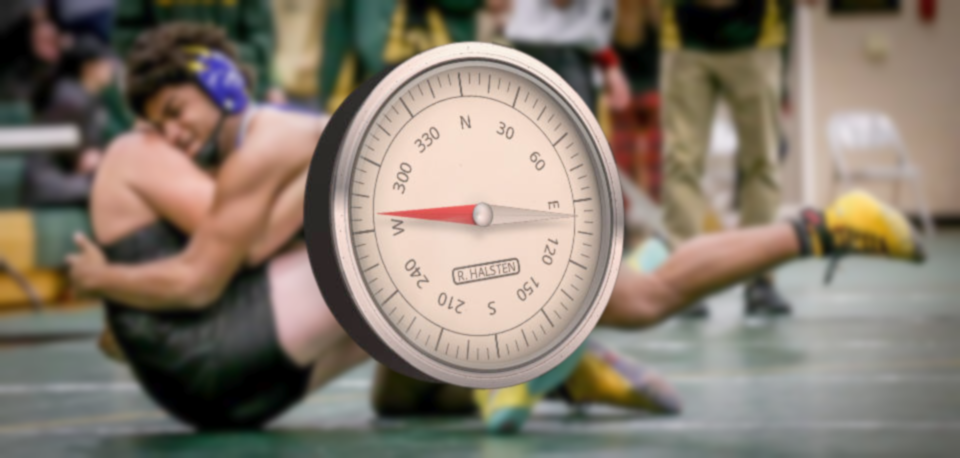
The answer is 277.5 °
